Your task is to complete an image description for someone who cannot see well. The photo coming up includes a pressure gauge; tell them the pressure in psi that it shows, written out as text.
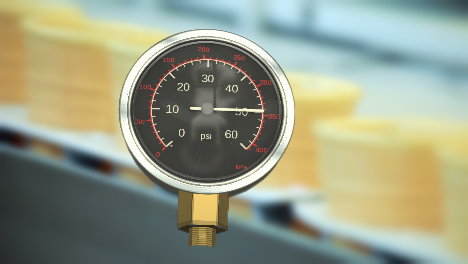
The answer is 50 psi
